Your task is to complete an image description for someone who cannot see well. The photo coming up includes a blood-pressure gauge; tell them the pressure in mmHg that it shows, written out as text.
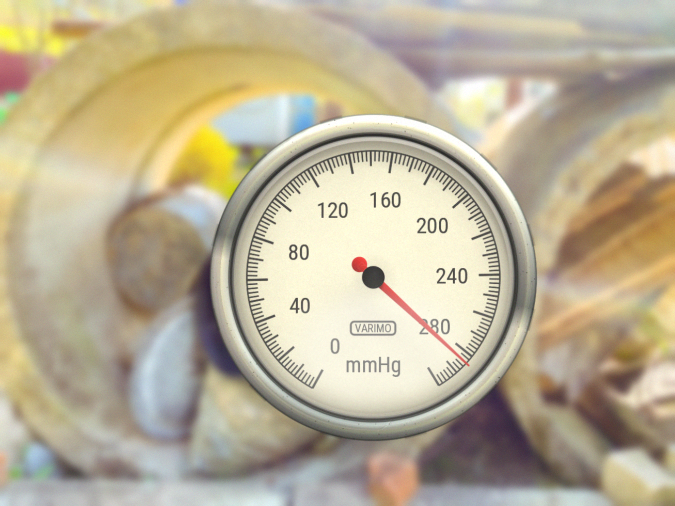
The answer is 284 mmHg
